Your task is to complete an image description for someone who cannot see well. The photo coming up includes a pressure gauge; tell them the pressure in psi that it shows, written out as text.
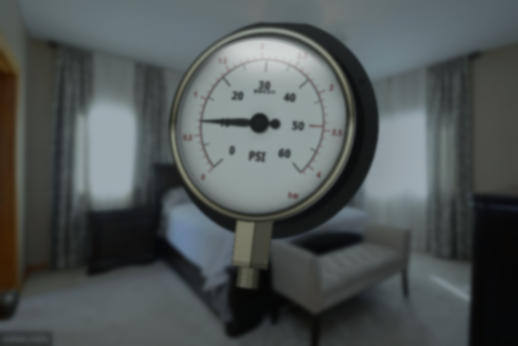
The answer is 10 psi
